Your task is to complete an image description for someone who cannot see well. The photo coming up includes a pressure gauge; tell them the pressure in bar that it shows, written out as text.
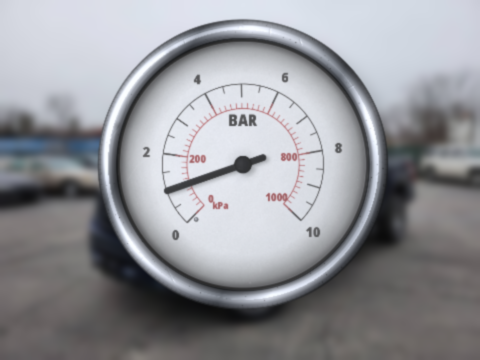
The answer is 1 bar
